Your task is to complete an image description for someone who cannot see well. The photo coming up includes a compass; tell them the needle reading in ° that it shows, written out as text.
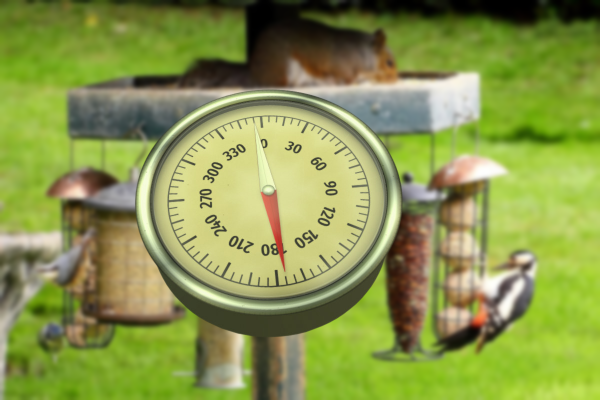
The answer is 175 °
